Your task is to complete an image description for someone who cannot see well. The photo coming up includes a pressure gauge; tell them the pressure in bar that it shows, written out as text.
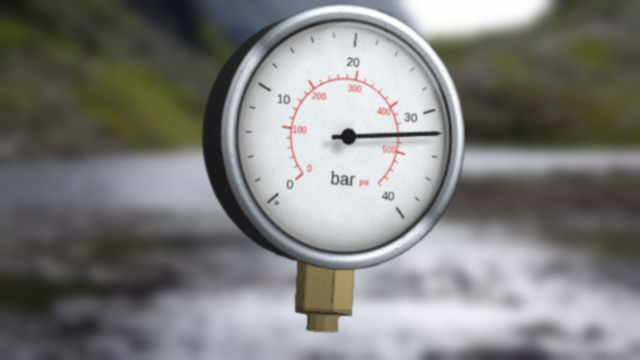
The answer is 32 bar
